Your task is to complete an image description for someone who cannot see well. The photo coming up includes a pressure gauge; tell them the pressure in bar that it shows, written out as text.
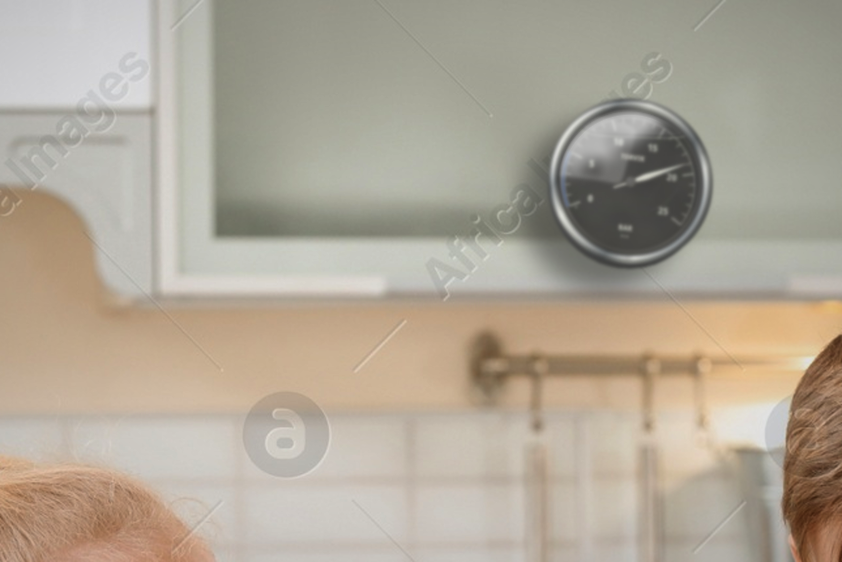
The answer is 19 bar
